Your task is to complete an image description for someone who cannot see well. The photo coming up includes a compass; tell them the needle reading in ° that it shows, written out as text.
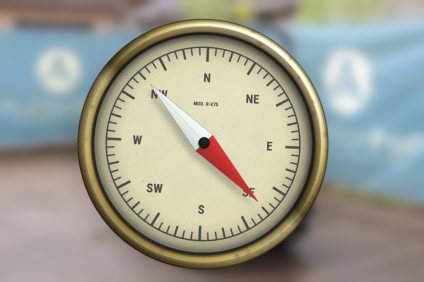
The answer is 135 °
